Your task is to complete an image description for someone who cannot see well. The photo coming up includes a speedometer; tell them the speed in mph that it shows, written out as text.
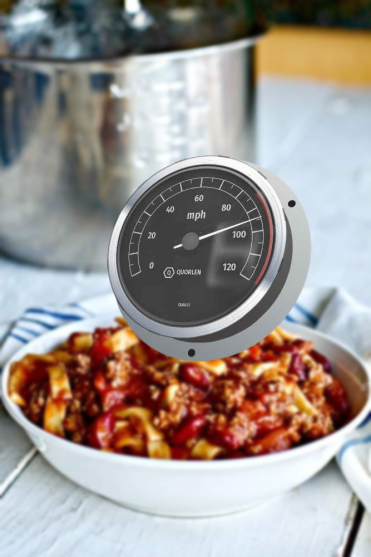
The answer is 95 mph
